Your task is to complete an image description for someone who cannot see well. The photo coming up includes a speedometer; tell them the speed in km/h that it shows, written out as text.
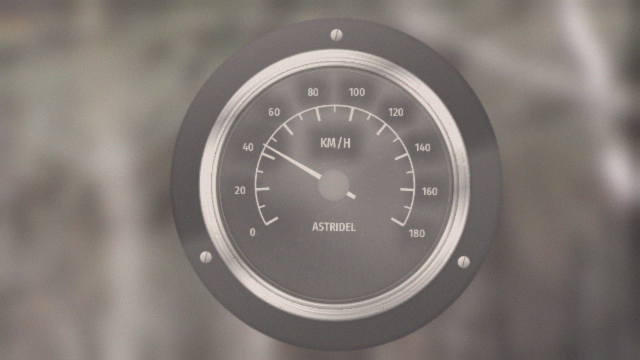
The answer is 45 km/h
